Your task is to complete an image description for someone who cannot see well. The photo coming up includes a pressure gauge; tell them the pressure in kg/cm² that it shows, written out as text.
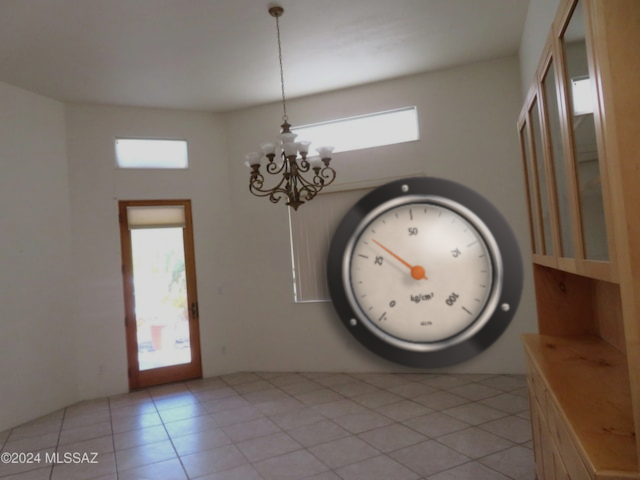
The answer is 32.5 kg/cm²
